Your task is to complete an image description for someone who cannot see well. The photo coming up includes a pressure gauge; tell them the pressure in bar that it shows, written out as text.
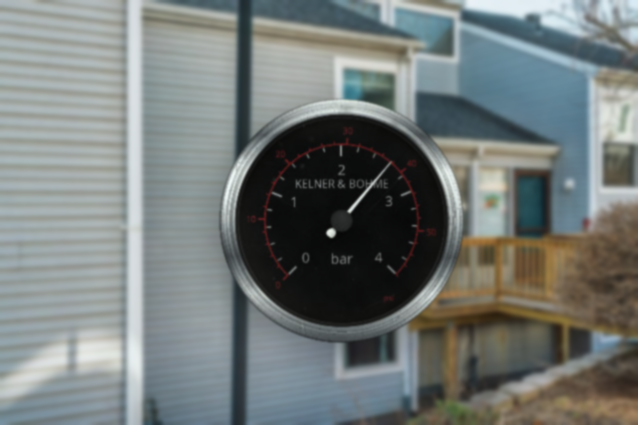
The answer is 2.6 bar
